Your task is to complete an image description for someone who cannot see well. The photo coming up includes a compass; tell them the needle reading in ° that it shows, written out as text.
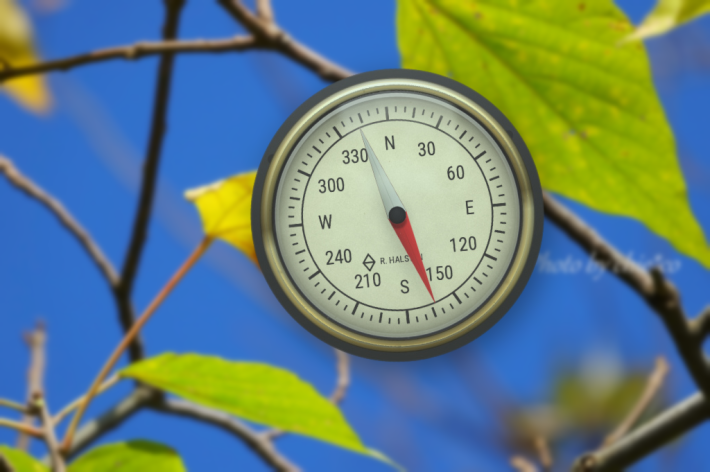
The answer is 162.5 °
